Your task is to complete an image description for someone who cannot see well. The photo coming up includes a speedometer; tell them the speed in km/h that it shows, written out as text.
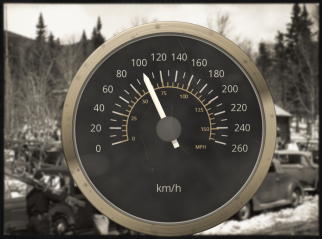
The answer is 100 km/h
